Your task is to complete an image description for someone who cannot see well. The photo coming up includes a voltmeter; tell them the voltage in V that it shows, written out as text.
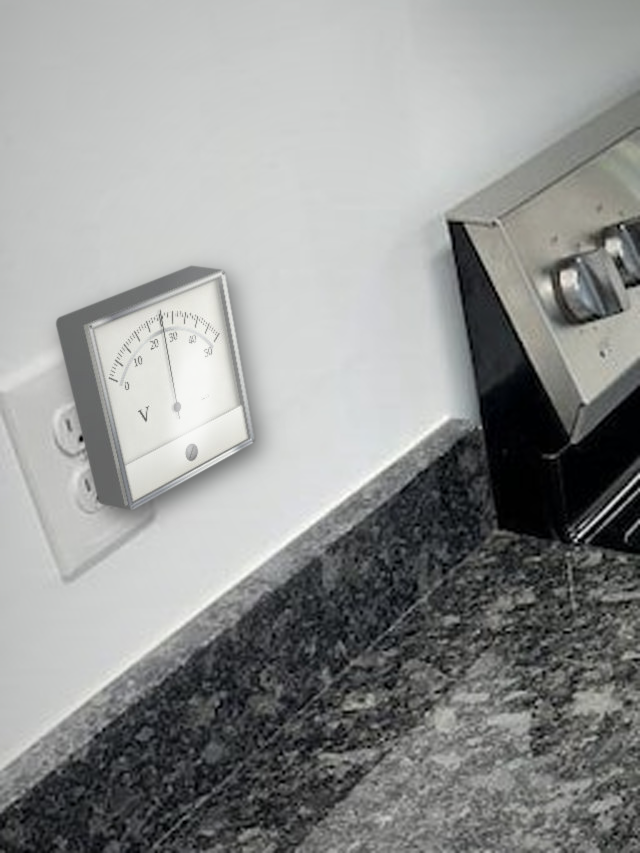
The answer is 25 V
